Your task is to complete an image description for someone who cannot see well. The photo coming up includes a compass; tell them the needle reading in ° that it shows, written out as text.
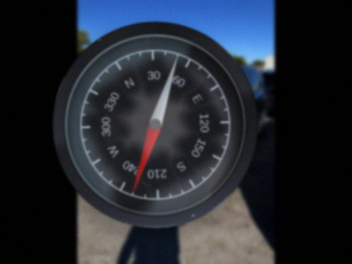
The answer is 230 °
